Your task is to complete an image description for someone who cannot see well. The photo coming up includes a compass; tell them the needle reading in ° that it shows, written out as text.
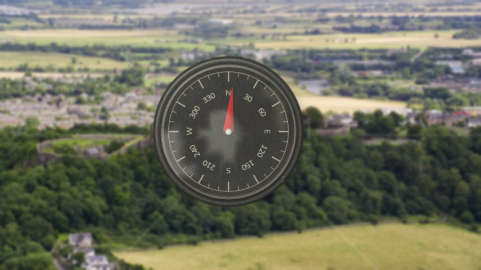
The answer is 5 °
